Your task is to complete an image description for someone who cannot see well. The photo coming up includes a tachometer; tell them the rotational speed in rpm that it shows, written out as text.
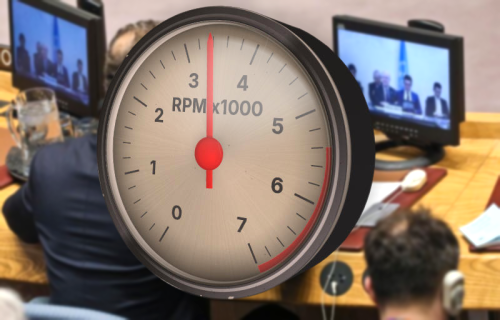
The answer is 3400 rpm
